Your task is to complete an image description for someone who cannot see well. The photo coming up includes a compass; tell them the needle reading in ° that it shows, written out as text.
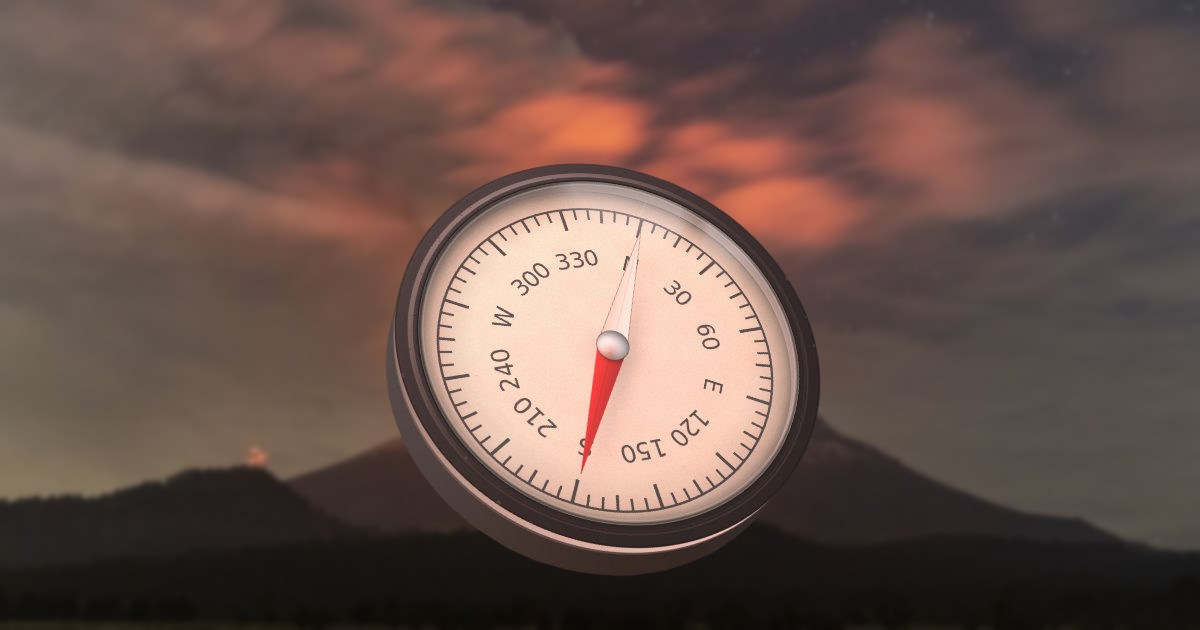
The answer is 180 °
